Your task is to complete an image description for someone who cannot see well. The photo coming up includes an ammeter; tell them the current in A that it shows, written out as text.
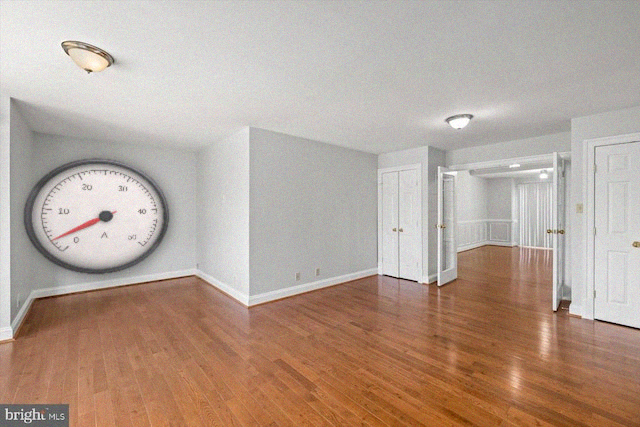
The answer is 3 A
